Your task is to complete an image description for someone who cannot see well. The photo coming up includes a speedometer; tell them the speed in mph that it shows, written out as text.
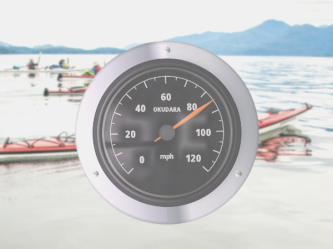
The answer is 85 mph
